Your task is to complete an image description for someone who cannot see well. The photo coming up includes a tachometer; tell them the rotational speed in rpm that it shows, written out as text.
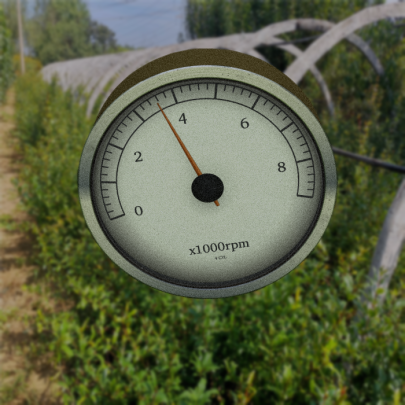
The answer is 3600 rpm
